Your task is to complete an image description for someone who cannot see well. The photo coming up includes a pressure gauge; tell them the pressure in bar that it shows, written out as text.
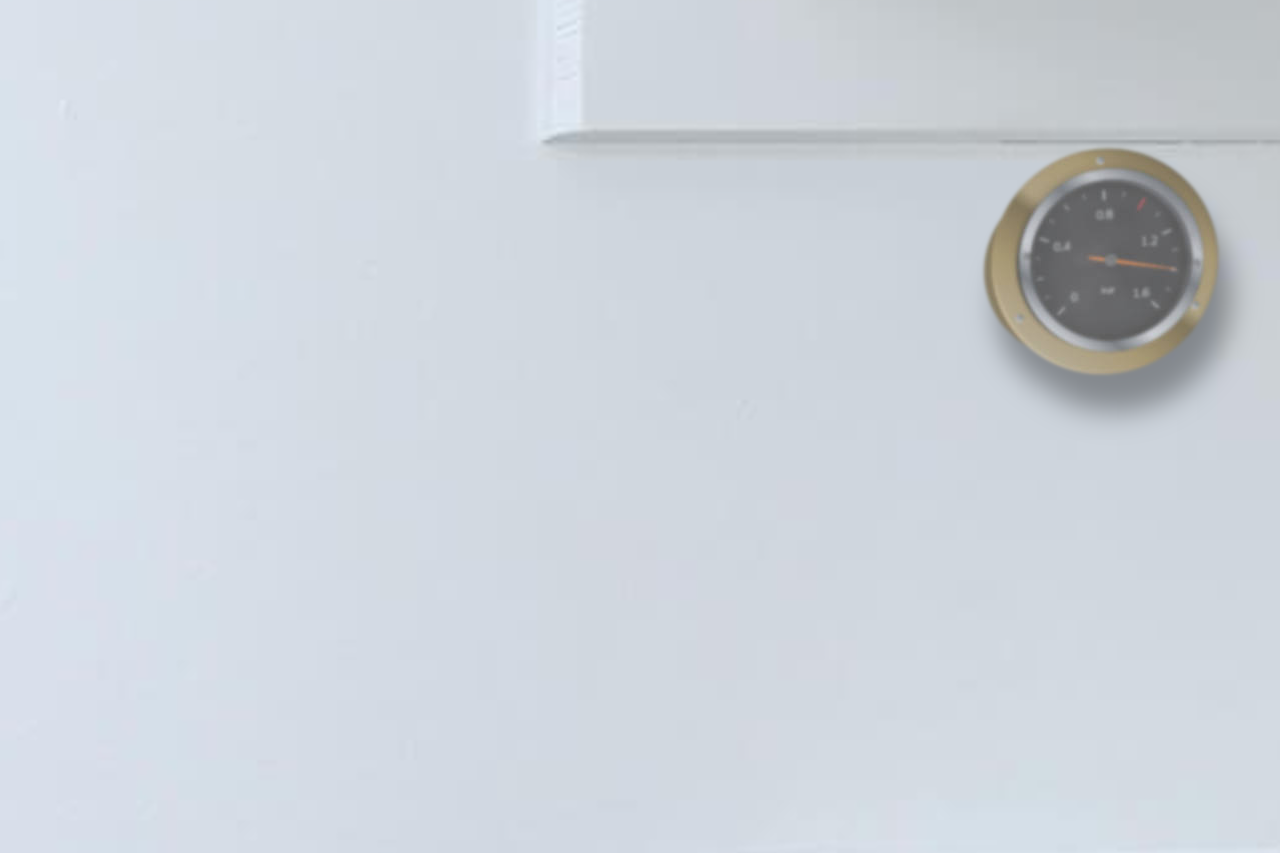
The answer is 1.4 bar
